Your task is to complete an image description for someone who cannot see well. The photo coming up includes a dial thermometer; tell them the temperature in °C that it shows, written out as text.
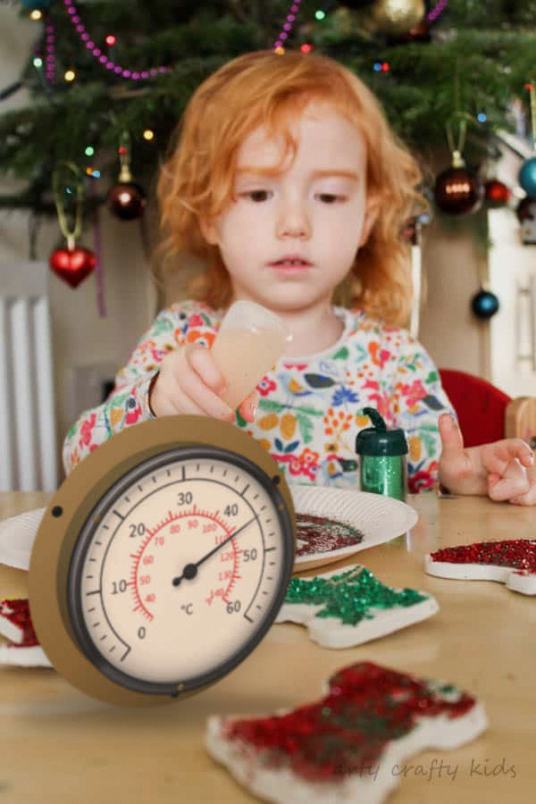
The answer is 44 °C
